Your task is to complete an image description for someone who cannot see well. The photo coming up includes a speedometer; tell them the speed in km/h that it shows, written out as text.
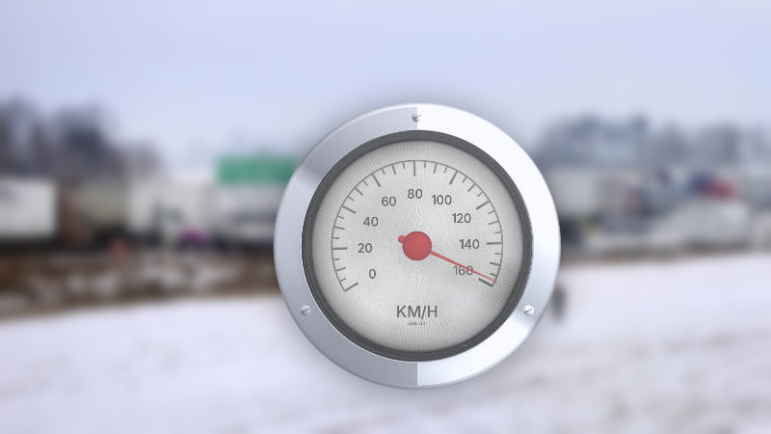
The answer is 157.5 km/h
